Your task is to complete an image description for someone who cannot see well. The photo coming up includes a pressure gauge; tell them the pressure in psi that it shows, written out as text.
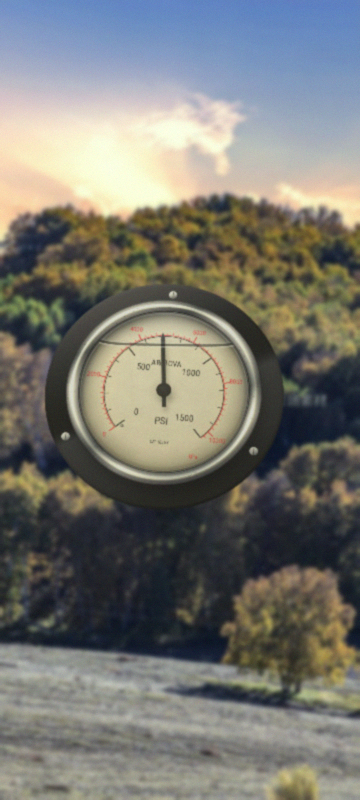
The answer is 700 psi
